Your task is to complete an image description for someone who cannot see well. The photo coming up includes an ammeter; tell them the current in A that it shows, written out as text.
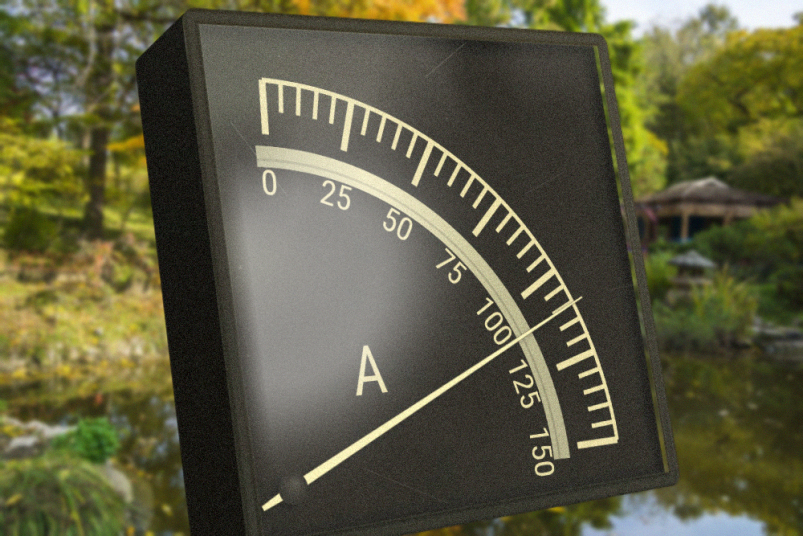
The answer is 110 A
